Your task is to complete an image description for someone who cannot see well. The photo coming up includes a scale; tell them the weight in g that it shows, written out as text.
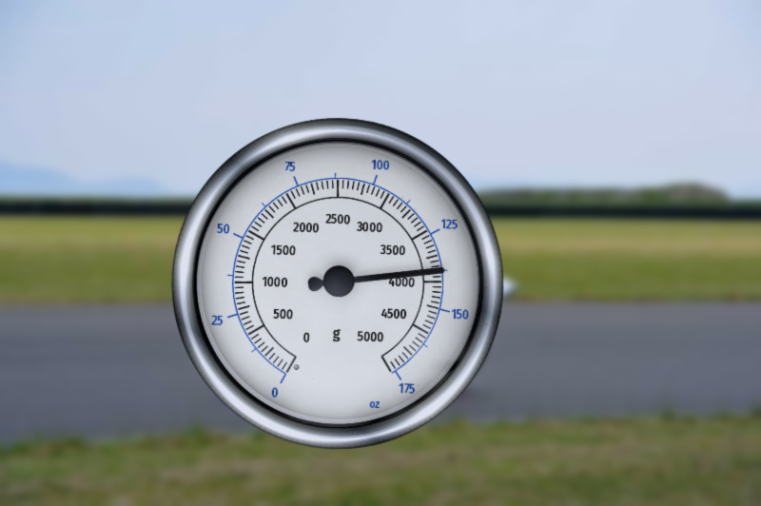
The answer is 3900 g
